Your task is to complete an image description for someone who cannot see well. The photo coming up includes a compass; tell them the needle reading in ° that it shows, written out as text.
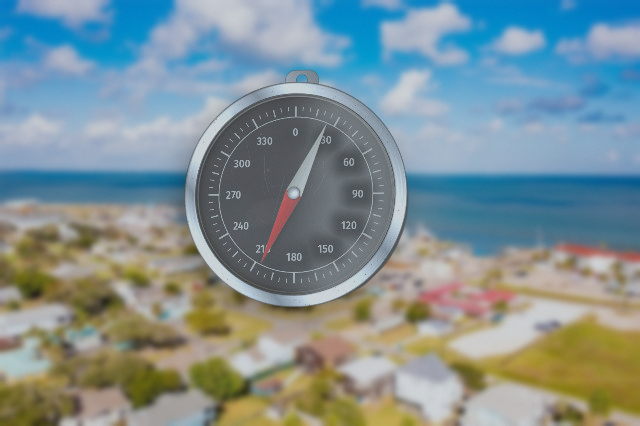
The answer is 205 °
